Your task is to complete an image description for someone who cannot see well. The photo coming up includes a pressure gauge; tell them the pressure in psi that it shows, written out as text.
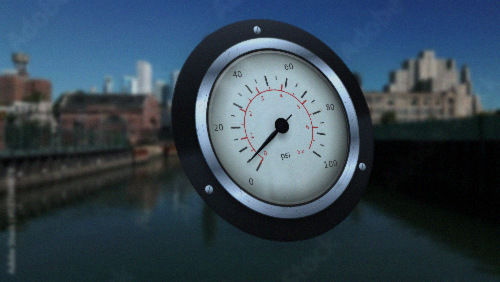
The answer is 5 psi
